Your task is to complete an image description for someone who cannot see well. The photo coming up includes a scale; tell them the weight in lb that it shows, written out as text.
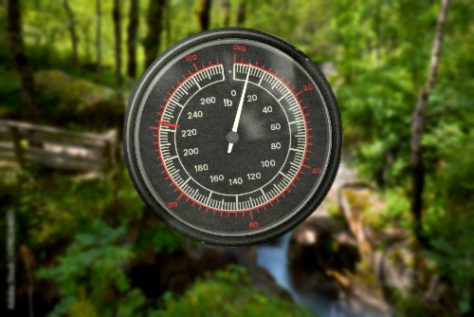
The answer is 10 lb
